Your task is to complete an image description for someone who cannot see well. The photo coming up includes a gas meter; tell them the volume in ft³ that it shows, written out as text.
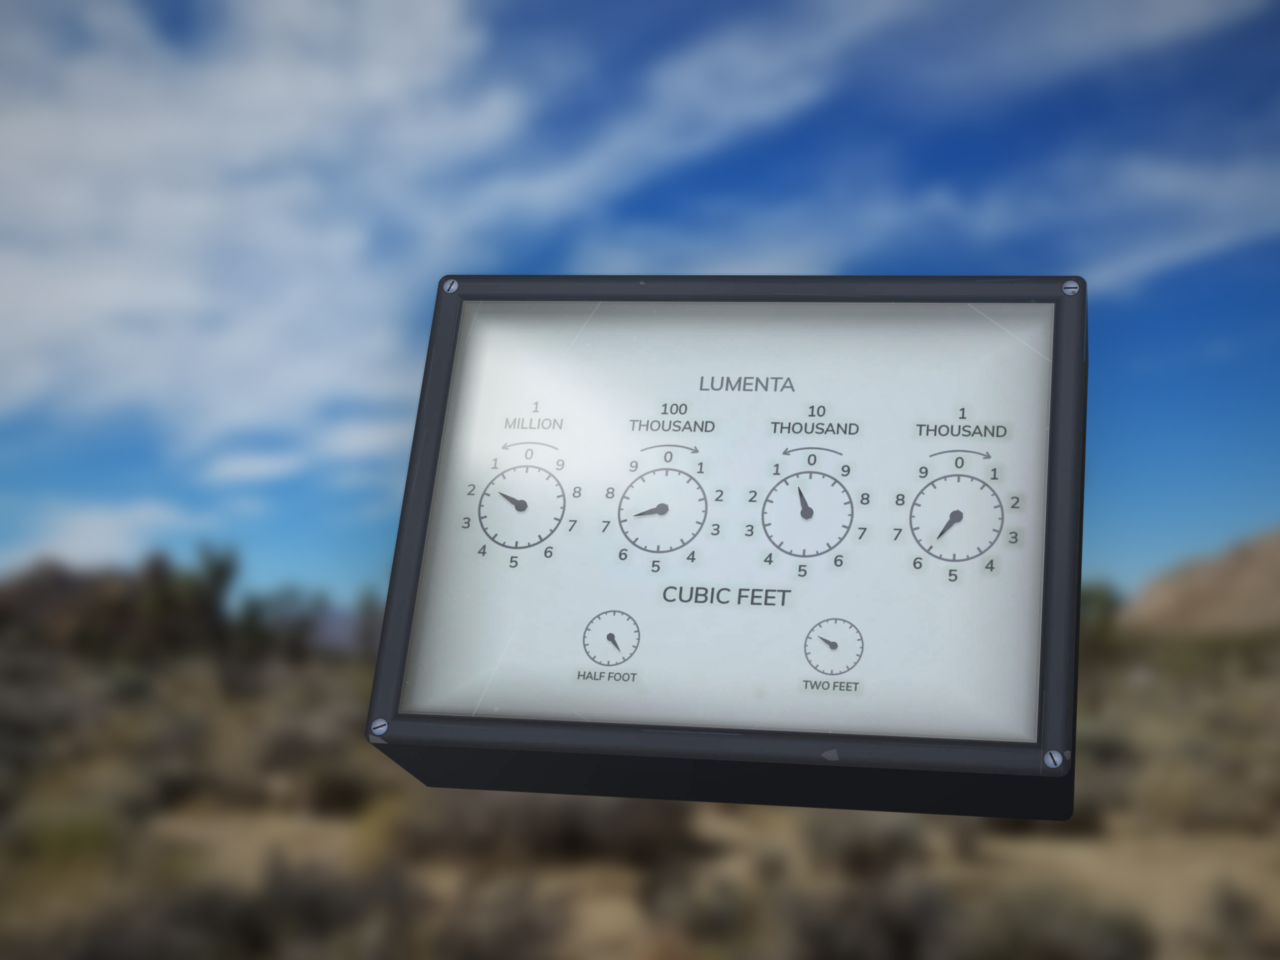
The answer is 170600 ft³
